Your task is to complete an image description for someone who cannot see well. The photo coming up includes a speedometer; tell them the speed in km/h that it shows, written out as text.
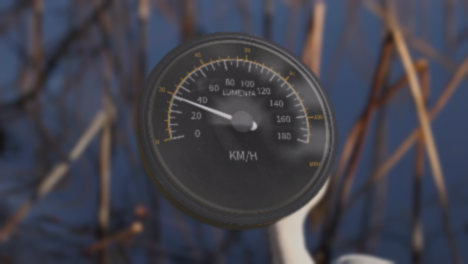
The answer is 30 km/h
